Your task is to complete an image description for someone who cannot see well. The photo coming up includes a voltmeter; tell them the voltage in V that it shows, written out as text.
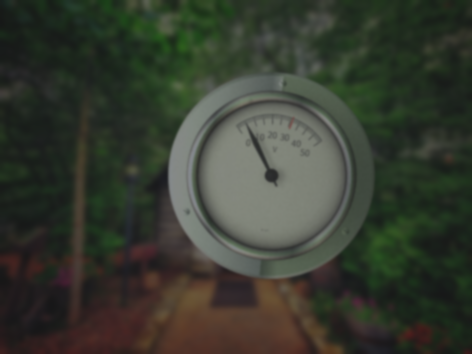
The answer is 5 V
